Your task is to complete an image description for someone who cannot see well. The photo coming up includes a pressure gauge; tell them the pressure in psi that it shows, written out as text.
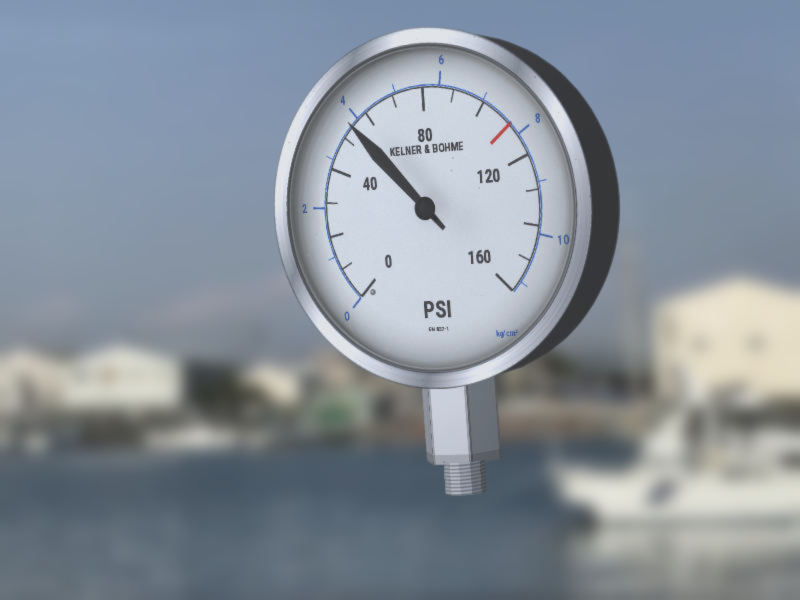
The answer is 55 psi
